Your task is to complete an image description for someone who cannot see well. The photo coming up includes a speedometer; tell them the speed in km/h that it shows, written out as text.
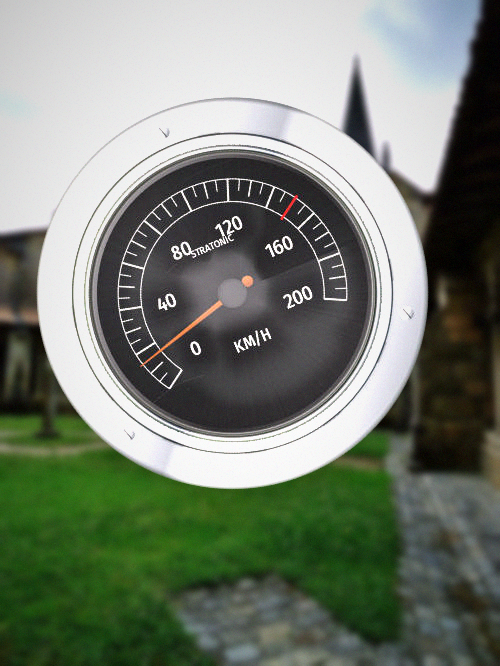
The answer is 15 km/h
